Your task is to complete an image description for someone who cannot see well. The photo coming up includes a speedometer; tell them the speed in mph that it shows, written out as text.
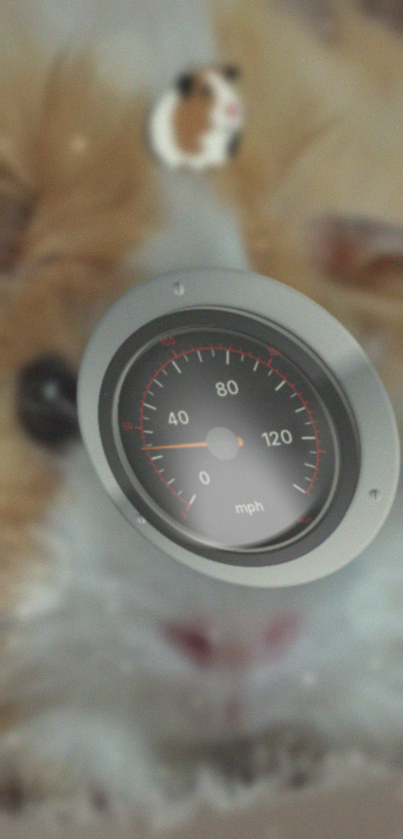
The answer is 25 mph
